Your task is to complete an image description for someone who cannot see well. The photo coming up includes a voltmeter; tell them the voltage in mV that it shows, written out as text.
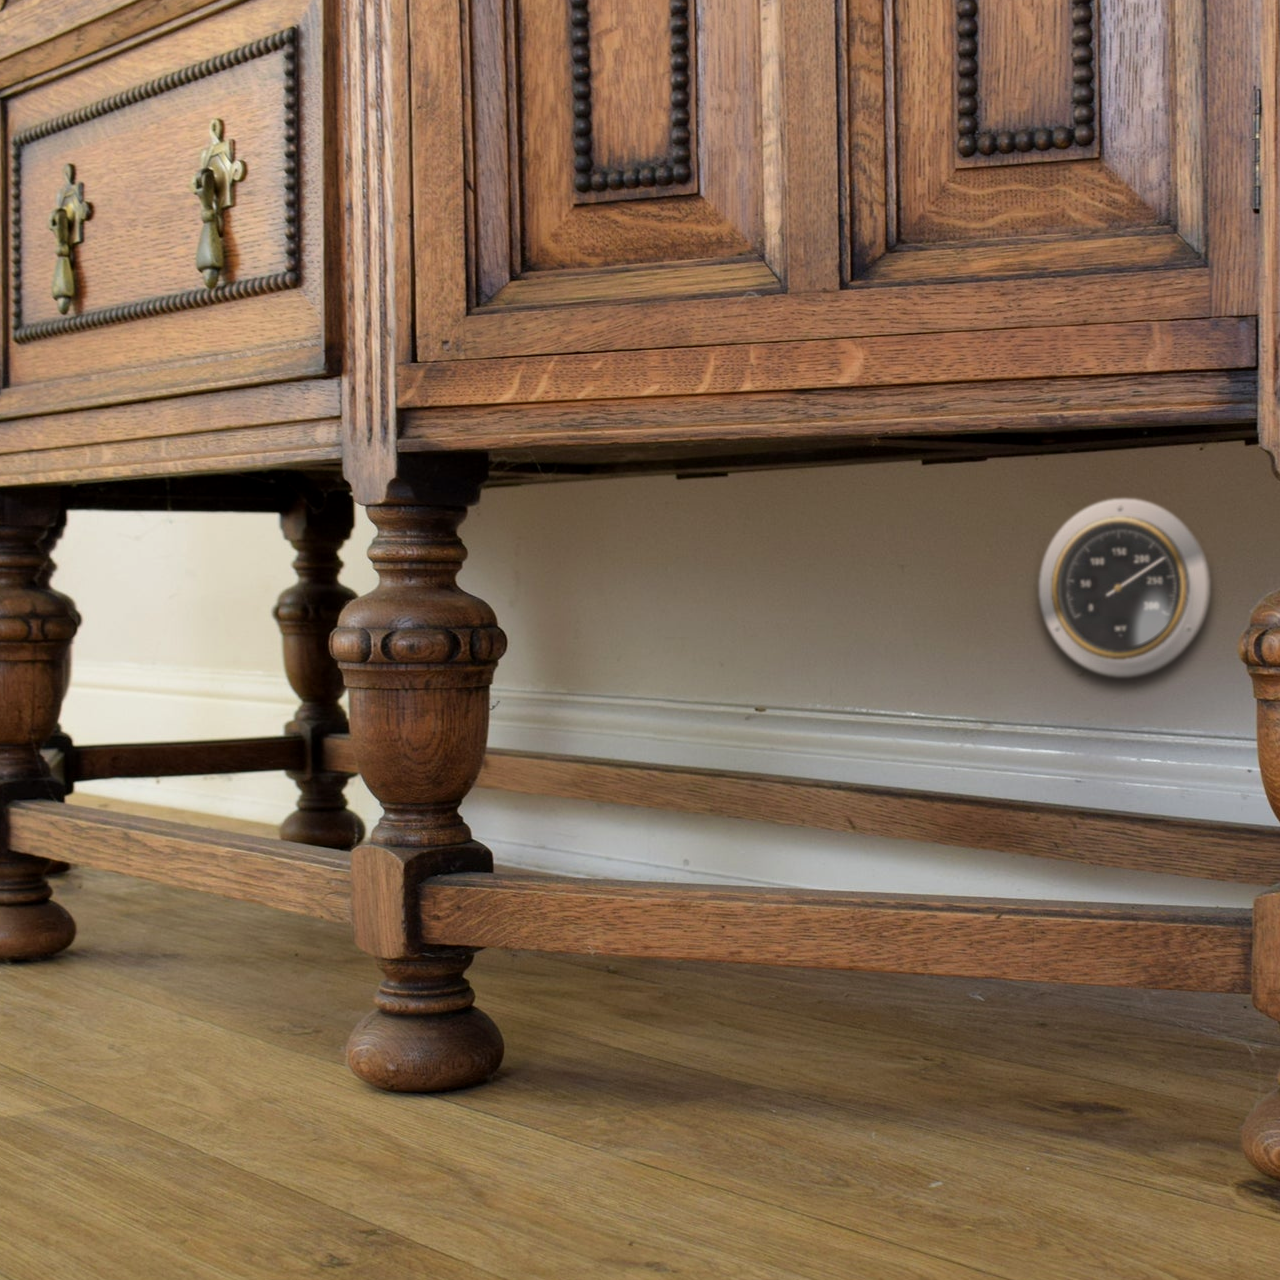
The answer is 225 mV
